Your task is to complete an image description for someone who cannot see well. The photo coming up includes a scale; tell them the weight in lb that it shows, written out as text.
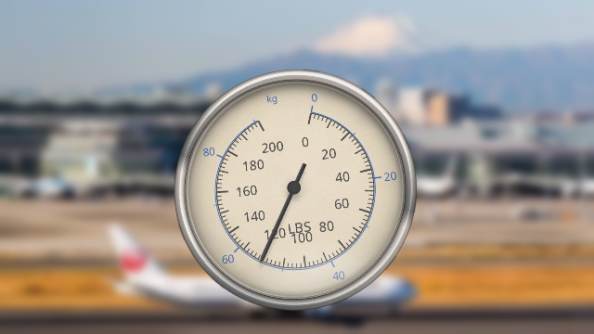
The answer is 120 lb
